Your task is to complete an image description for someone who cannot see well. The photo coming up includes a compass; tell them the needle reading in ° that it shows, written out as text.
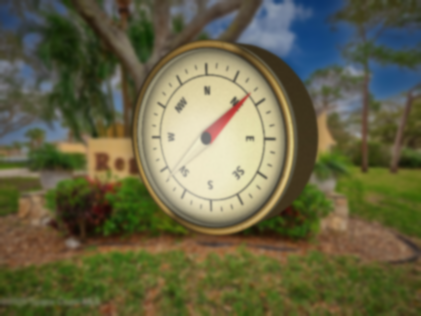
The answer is 50 °
